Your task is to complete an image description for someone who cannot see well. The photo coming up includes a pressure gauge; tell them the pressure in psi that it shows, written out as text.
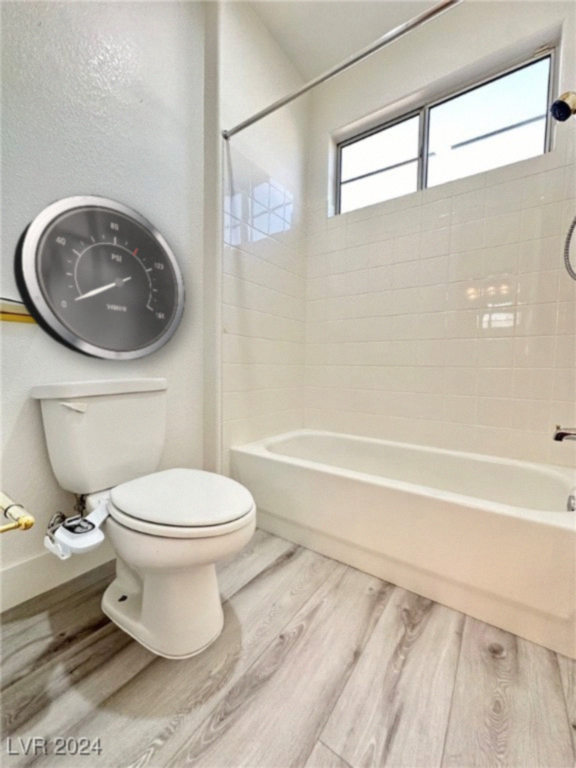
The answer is 0 psi
